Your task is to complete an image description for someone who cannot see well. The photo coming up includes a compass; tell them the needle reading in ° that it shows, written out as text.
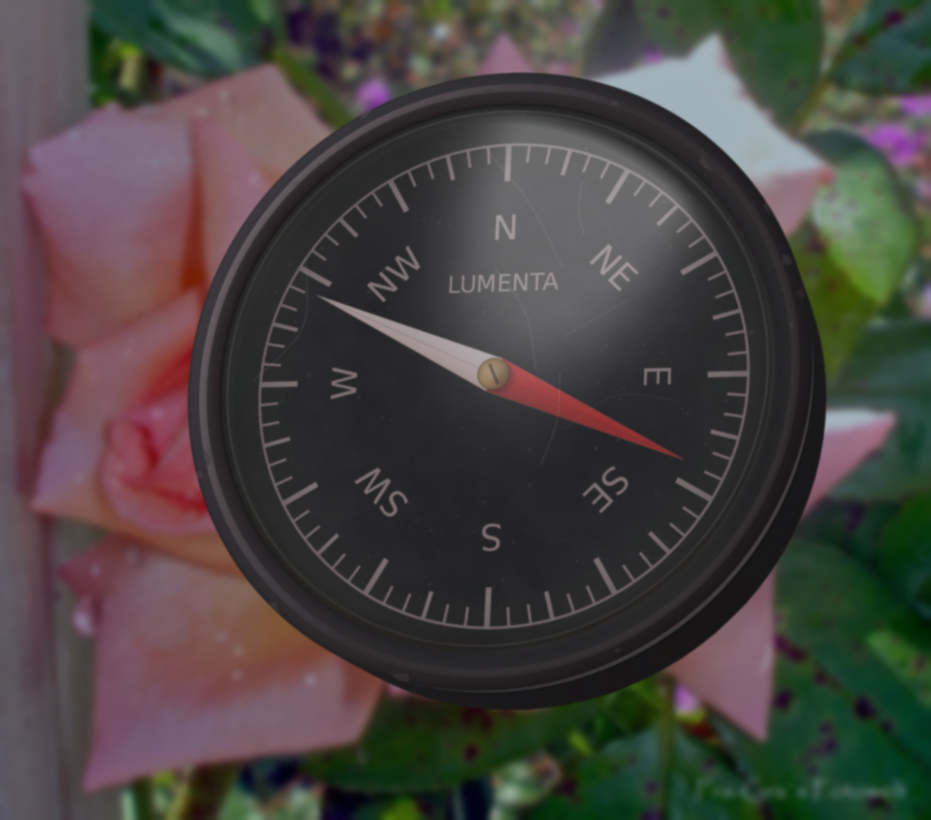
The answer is 115 °
